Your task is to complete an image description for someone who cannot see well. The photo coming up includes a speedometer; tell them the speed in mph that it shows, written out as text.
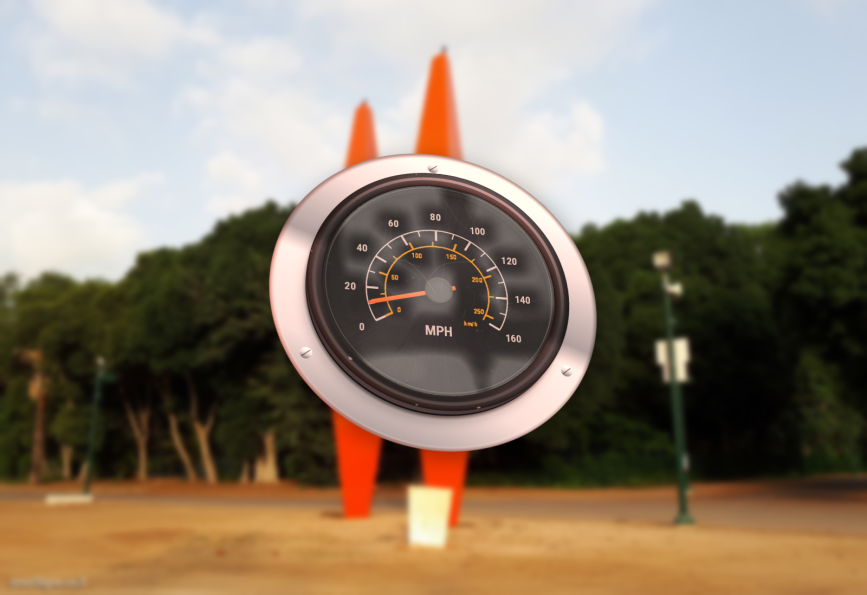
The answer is 10 mph
